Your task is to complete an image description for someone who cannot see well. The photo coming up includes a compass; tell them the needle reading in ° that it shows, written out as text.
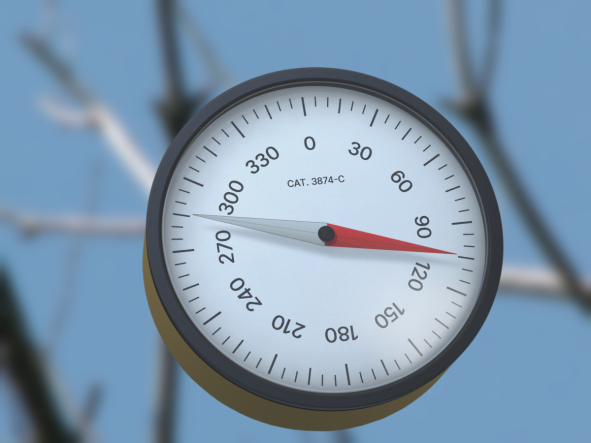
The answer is 105 °
